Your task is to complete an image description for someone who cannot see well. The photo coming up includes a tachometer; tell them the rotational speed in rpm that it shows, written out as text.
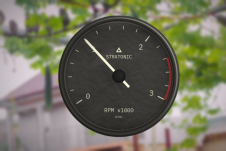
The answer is 1000 rpm
